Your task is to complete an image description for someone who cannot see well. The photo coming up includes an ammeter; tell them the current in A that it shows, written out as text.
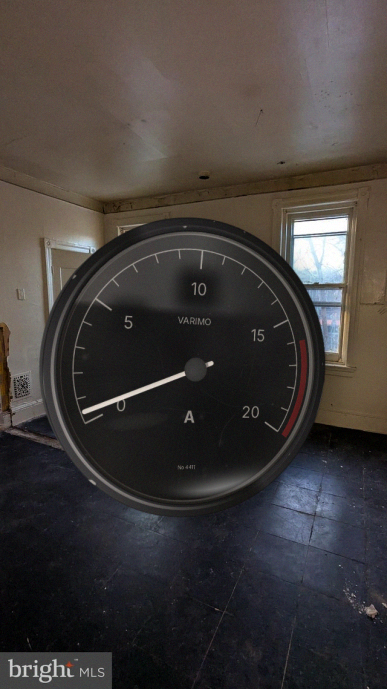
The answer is 0.5 A
